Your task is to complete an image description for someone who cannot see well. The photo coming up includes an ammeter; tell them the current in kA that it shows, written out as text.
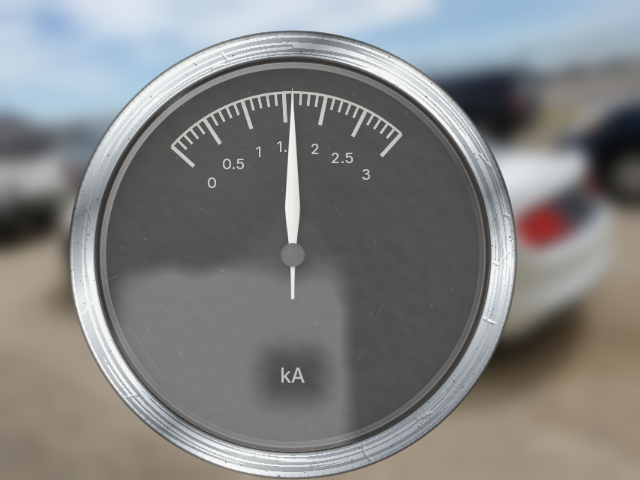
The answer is 1.6 kA
